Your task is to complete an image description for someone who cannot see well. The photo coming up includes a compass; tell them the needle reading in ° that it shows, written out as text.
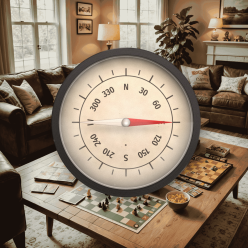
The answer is 90 °
